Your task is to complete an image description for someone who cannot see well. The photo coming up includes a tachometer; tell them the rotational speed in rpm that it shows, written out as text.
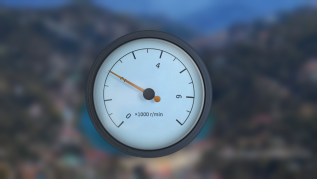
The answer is 2000 rpm
